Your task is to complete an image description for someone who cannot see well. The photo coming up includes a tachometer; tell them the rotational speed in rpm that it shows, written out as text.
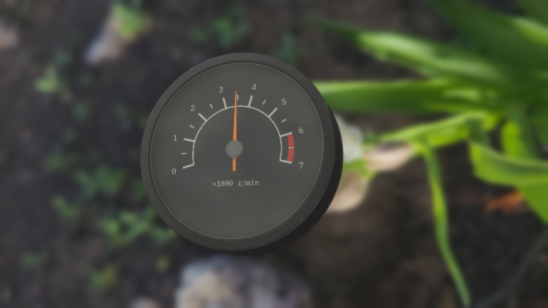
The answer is 3500 rpm
